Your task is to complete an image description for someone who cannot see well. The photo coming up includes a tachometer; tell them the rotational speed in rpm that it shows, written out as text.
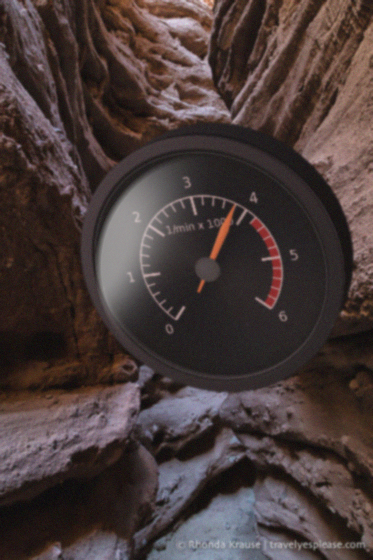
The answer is 3800 rpm
